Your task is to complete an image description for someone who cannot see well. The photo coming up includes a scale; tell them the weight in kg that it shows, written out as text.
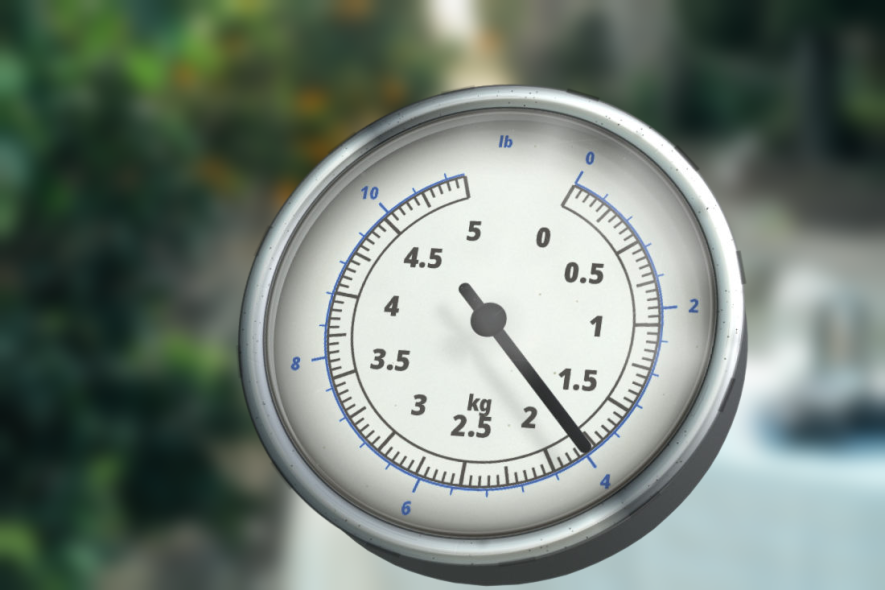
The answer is 1.8 kg
